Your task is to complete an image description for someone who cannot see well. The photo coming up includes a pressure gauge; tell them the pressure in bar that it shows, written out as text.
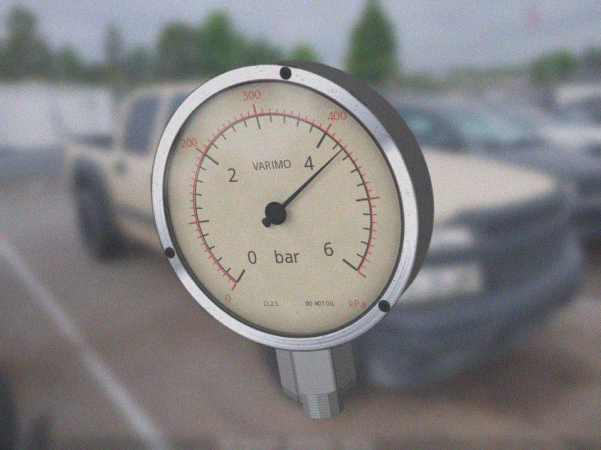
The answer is 4.3 bar
